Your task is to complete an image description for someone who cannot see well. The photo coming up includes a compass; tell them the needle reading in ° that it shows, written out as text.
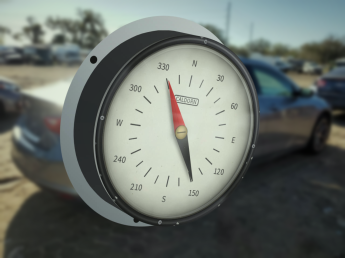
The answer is 330 °
